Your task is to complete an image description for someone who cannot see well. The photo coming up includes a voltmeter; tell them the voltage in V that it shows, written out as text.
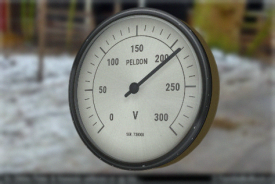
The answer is 210 V
